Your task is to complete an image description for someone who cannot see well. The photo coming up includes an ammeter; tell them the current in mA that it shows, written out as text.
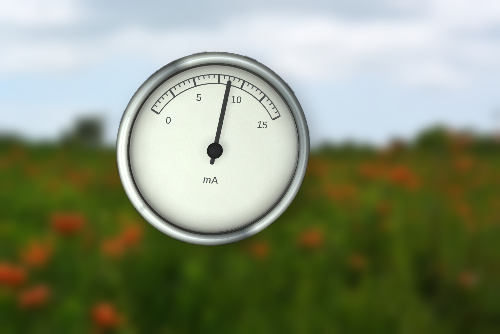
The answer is 8.5 mA
